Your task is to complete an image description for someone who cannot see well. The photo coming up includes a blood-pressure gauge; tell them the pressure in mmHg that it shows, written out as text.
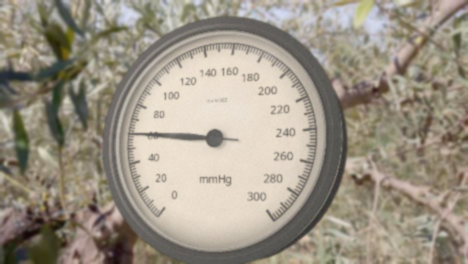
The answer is 60 mmHg
